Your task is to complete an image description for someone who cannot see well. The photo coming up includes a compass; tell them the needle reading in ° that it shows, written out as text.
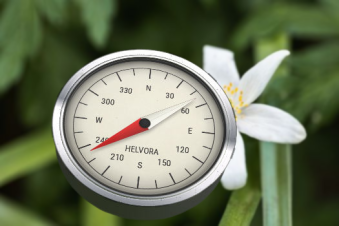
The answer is 232.5 °
